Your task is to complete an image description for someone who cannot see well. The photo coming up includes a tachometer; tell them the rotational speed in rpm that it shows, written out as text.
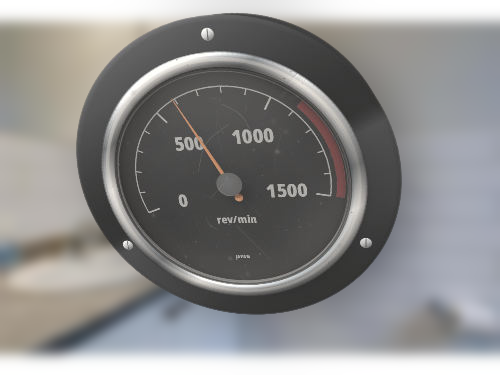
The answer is 600 rpm
